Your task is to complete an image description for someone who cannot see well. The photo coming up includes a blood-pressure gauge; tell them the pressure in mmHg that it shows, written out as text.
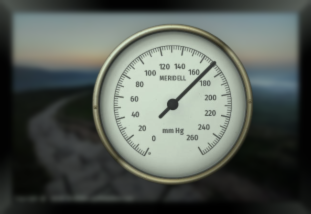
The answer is 170 mmHg
